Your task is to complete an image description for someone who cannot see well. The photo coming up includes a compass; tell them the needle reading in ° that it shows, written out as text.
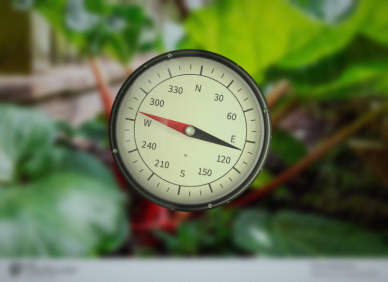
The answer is 280 °
